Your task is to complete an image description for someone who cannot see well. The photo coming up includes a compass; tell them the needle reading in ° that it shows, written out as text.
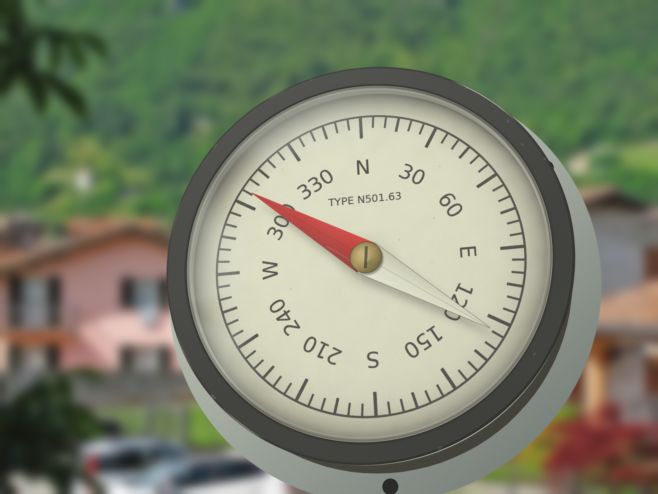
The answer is 305 °
